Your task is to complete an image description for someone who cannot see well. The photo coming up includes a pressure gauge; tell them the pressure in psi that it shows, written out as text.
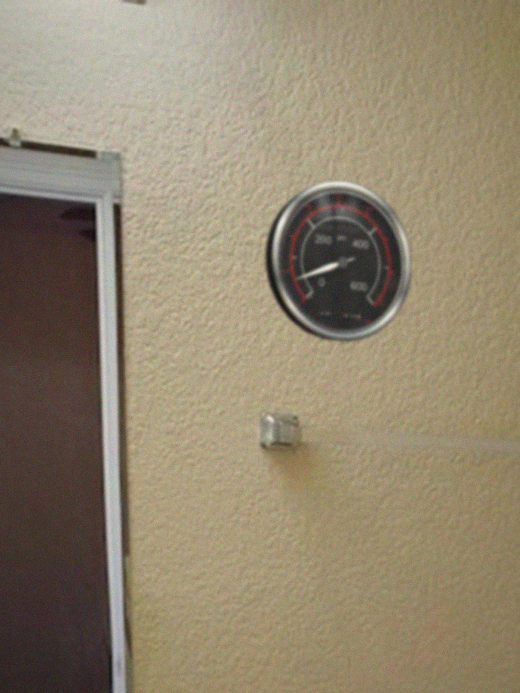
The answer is 50 psi
